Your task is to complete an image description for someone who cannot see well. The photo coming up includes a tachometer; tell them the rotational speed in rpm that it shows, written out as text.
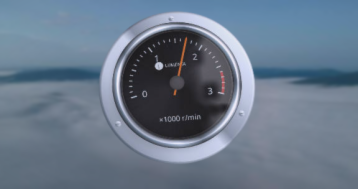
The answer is 1700 rpm
